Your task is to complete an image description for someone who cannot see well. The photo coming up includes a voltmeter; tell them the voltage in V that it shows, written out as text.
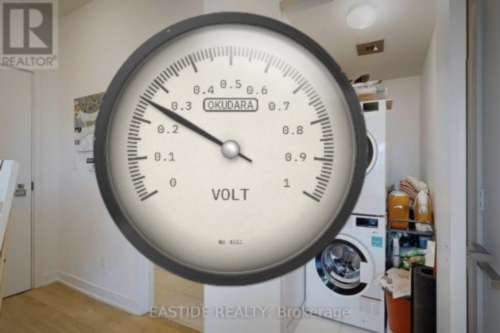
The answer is 0.25 V
